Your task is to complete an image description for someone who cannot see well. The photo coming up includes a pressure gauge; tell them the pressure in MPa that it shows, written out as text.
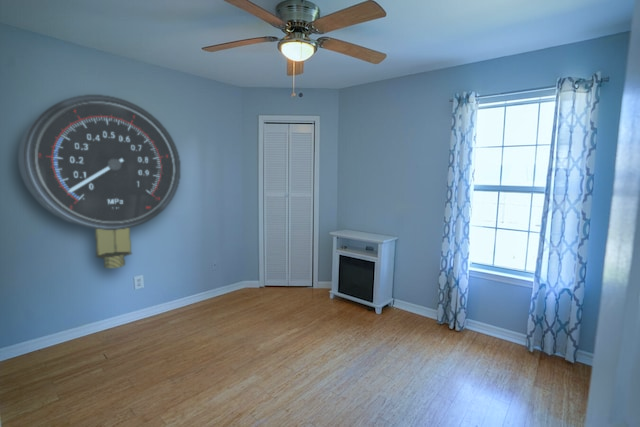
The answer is 0.05 MPa
